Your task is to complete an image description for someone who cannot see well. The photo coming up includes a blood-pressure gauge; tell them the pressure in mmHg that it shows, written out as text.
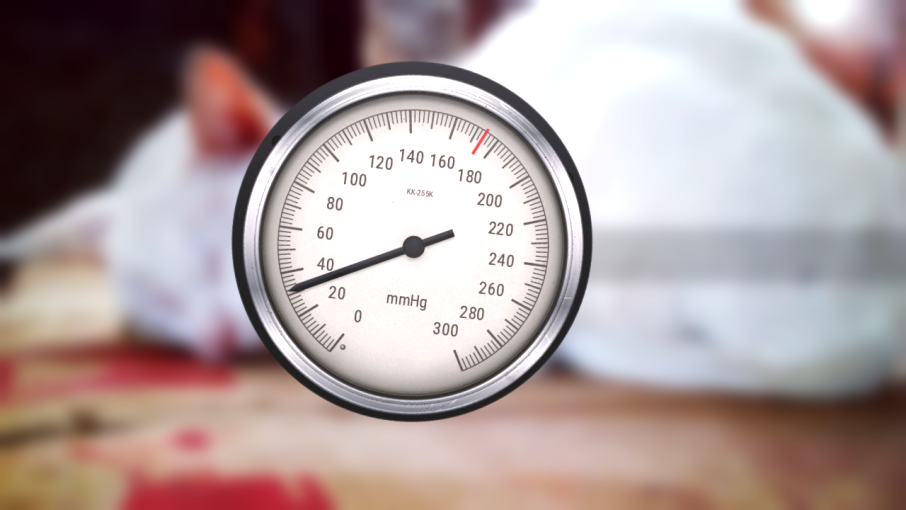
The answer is 32 mmHg
